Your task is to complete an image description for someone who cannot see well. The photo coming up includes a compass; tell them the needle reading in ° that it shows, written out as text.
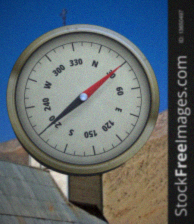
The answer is 30 °
